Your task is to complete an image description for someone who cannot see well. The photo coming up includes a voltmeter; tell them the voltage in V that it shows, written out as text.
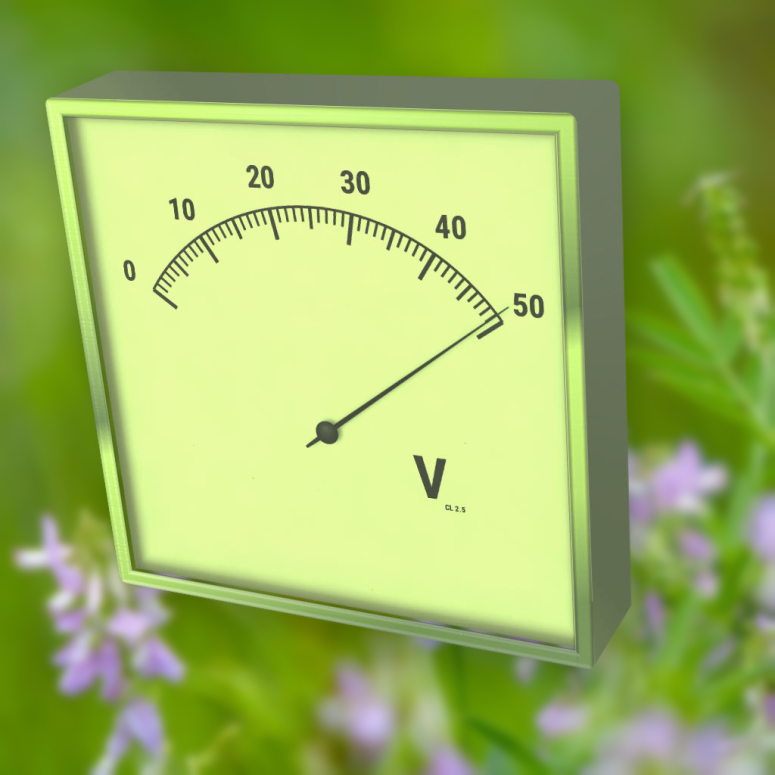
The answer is 49 V
